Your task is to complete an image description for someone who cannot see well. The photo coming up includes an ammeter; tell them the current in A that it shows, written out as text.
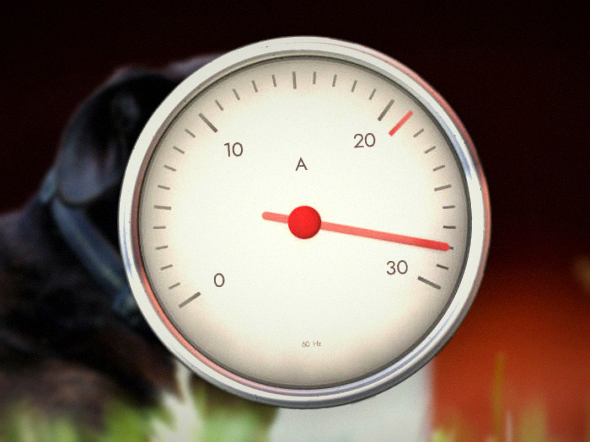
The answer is 28 A
